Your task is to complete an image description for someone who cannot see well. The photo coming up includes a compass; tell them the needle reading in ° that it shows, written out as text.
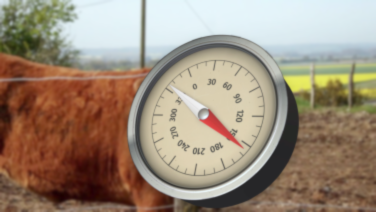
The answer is 155 °
